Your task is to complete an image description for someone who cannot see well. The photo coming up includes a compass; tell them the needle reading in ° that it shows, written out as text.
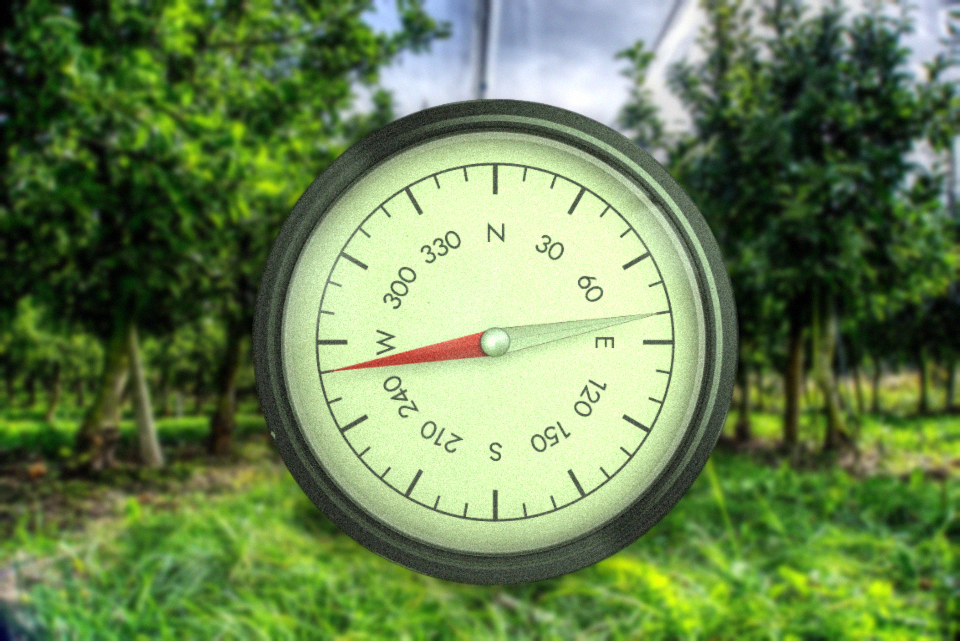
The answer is 260 °
